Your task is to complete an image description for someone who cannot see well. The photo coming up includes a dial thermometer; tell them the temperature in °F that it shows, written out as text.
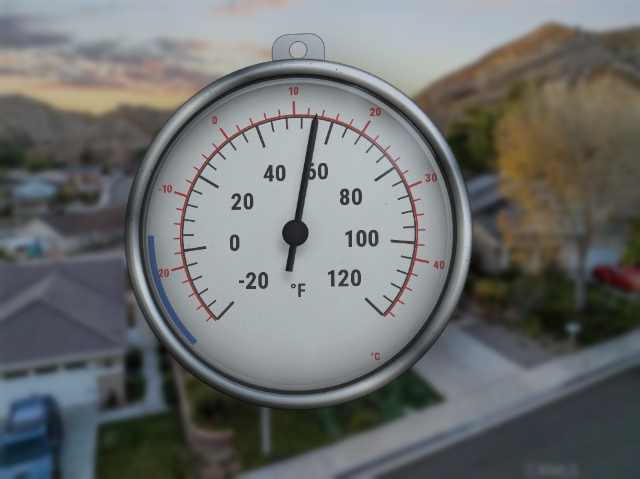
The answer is 56 °F
